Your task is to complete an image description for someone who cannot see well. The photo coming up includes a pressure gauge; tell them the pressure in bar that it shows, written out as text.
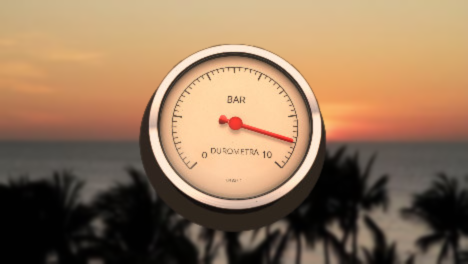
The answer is 9 bar
